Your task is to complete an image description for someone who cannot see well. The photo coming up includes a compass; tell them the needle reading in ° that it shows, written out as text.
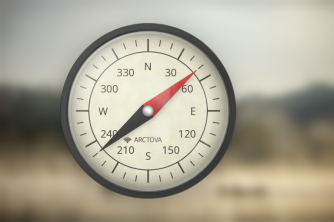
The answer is 50 °
